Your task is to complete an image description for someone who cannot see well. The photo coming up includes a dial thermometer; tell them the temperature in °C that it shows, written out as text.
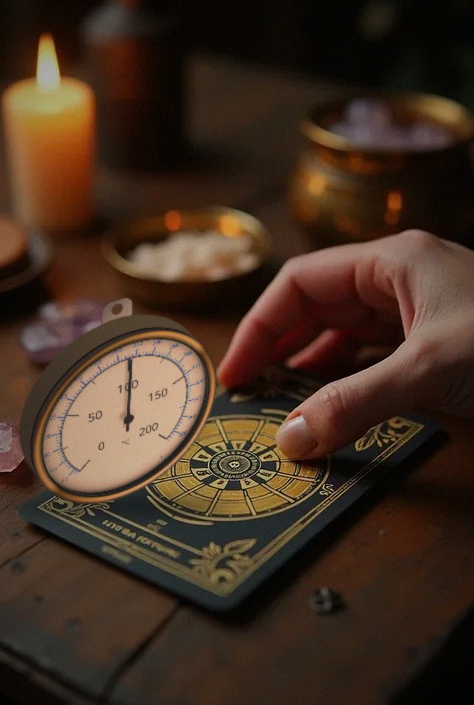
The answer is 100 °C
